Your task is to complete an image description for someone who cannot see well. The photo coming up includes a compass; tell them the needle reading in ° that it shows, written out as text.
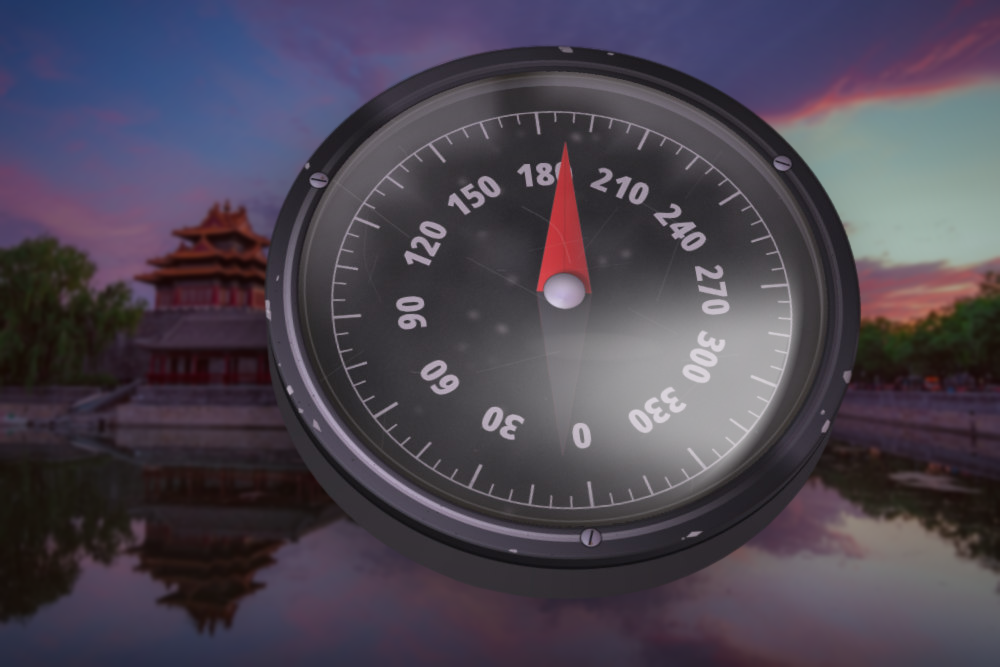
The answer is 187.5 °
